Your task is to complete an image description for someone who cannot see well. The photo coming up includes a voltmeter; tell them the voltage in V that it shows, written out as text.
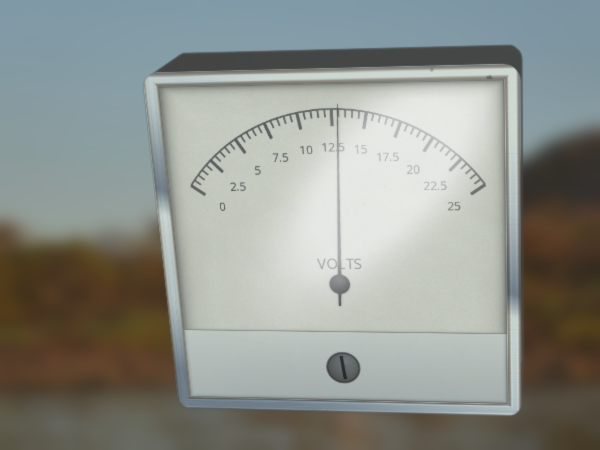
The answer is 13 V
